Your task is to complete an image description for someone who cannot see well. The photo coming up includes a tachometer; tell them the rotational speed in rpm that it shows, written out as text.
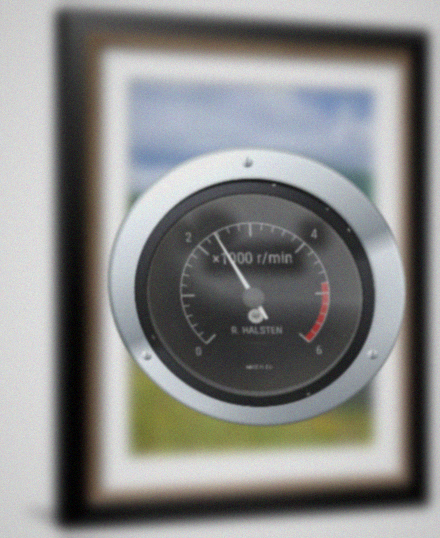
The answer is 2400 rpm
